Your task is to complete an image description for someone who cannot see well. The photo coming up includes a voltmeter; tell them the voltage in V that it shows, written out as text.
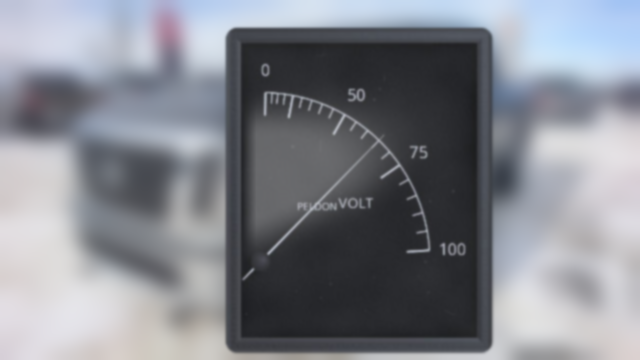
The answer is 65 V
